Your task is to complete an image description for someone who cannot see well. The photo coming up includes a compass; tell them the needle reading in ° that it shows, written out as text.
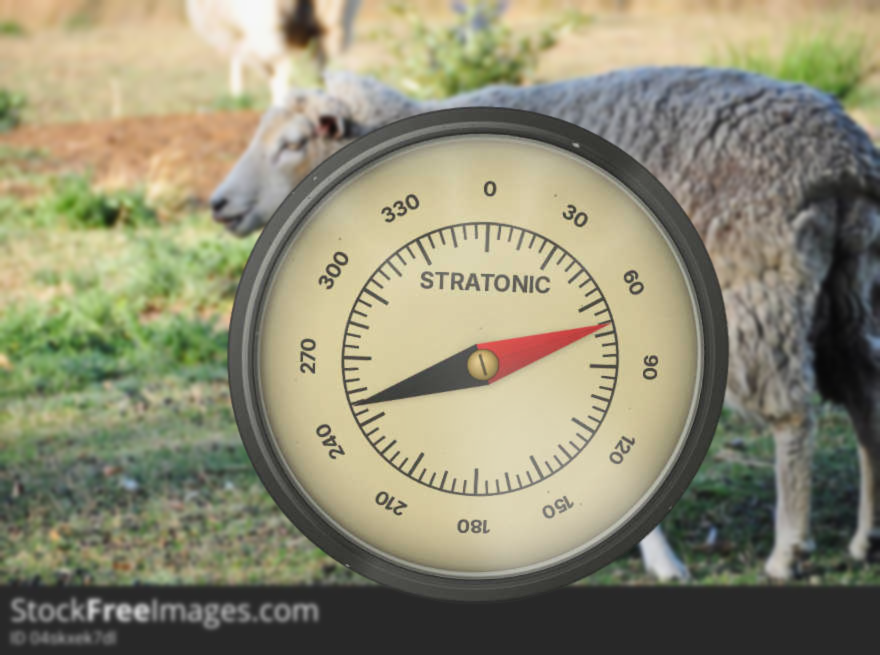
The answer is 70 °
